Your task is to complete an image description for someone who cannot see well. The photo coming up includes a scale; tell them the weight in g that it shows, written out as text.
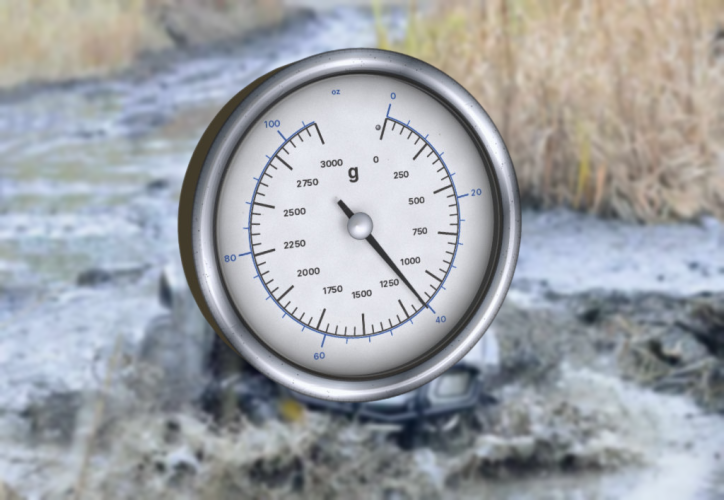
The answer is 1150 g
